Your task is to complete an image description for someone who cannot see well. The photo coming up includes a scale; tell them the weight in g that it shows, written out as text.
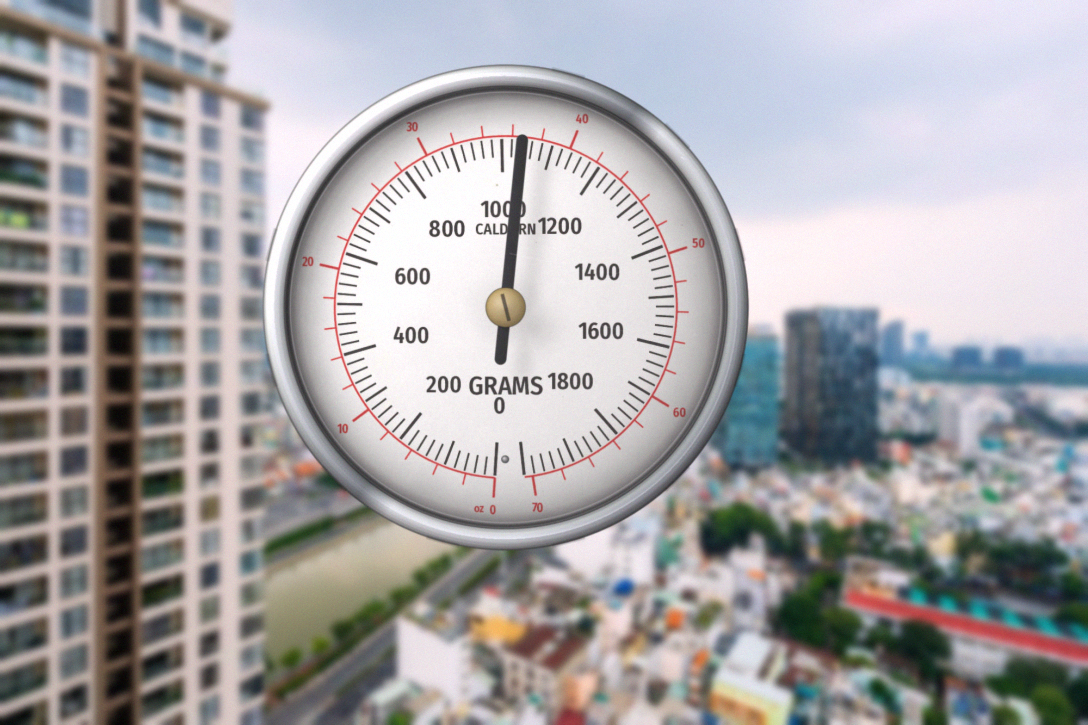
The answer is 1040 g
